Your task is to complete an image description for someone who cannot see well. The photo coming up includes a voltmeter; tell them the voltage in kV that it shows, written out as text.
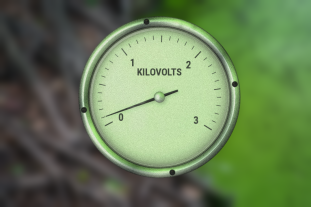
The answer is 0.1 kV
